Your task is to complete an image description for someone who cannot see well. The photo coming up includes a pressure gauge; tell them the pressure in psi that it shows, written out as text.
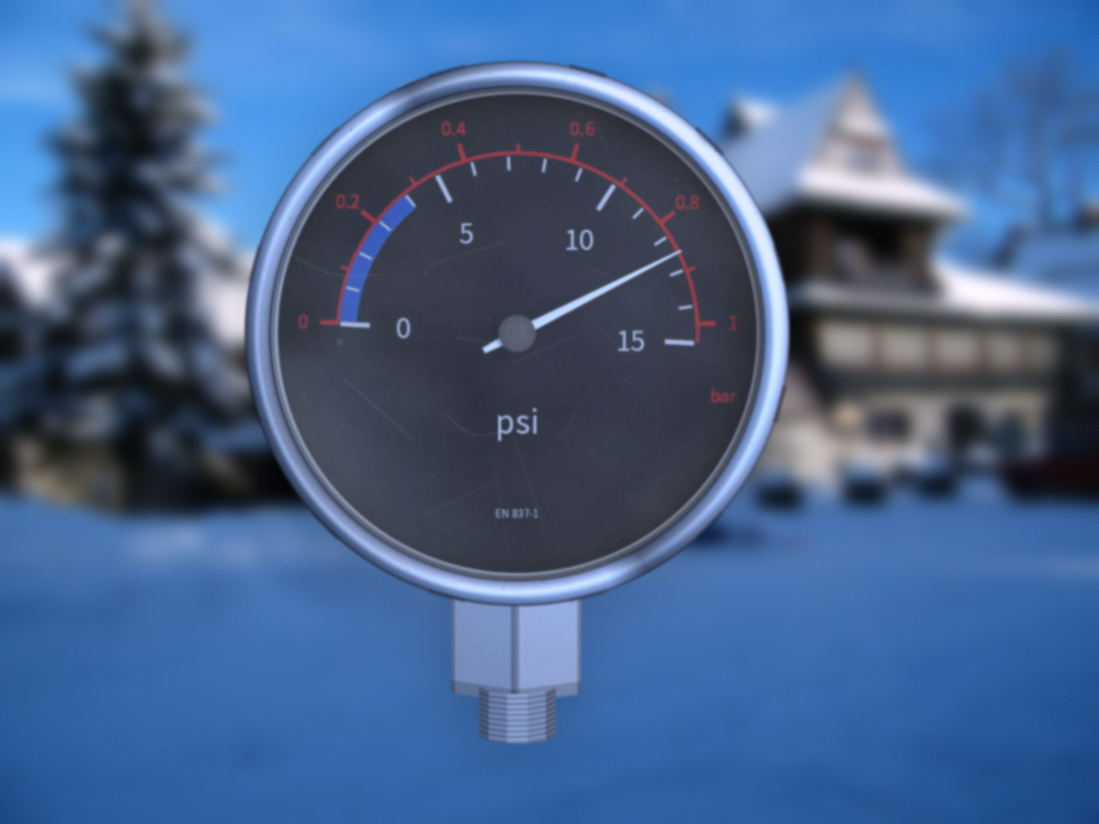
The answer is 12.5 psi
